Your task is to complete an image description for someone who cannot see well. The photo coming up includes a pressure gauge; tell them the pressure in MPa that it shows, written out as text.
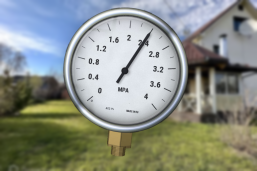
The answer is 2.4 MPa
